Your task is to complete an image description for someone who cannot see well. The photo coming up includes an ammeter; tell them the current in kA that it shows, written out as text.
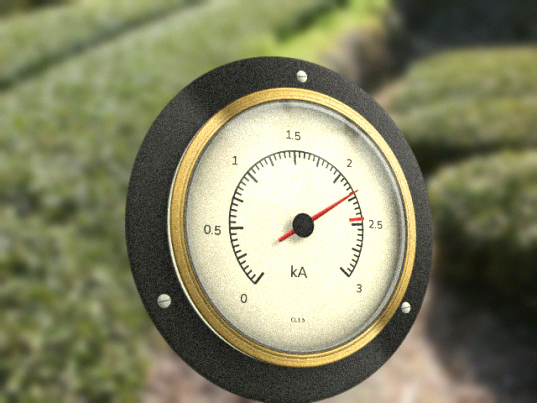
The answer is 2.2 kA
